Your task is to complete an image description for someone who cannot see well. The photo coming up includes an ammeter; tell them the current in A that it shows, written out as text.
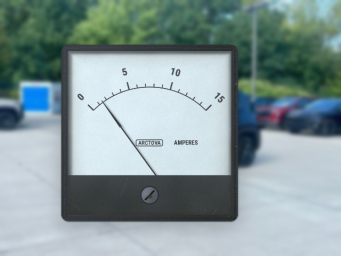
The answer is 1.5 A
